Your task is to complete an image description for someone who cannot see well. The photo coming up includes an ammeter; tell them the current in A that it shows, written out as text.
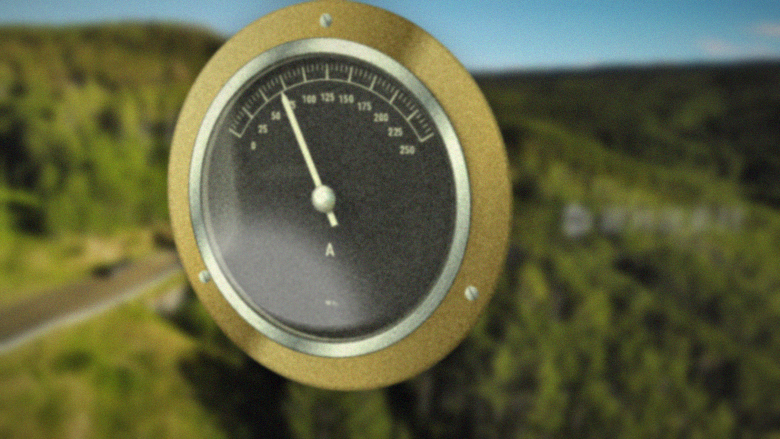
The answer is 75 A
